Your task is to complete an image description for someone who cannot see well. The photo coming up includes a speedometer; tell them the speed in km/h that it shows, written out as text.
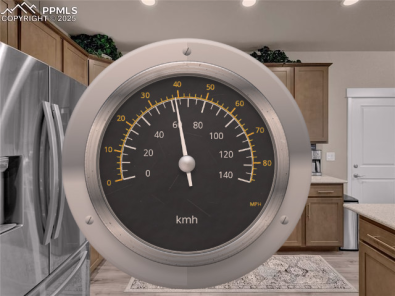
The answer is 62.5 km/h
